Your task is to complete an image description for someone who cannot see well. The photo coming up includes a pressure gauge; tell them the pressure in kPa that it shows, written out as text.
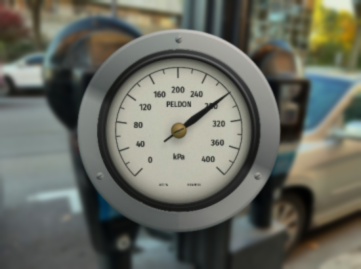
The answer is 280 kPa
